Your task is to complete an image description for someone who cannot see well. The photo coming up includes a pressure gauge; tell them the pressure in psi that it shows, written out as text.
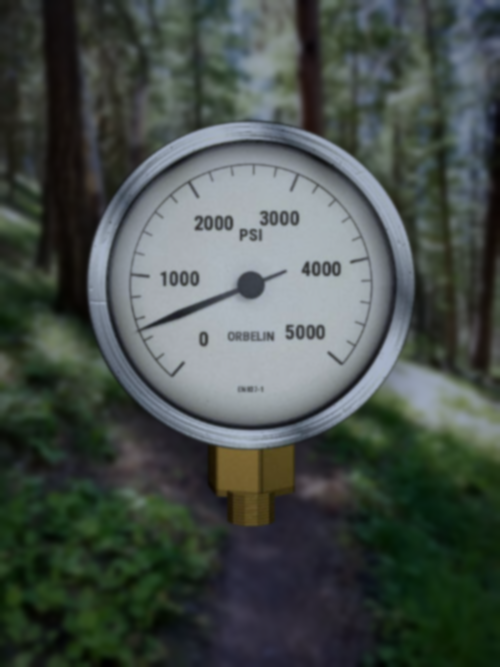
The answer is 500 psi
